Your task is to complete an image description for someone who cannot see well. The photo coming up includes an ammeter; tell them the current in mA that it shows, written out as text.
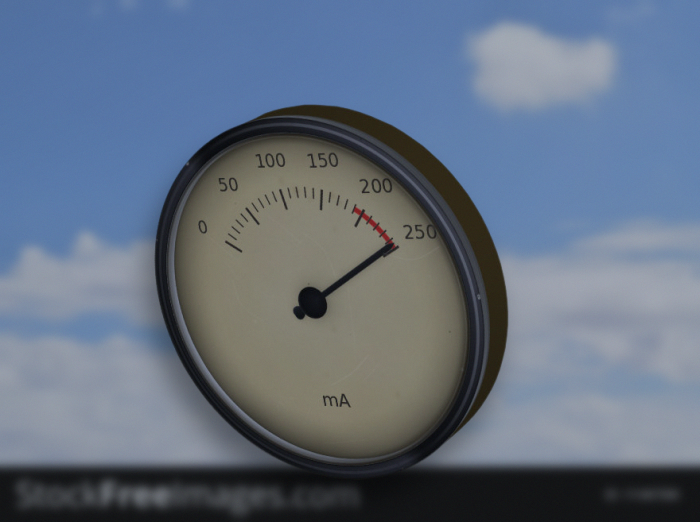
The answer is 245 mA
